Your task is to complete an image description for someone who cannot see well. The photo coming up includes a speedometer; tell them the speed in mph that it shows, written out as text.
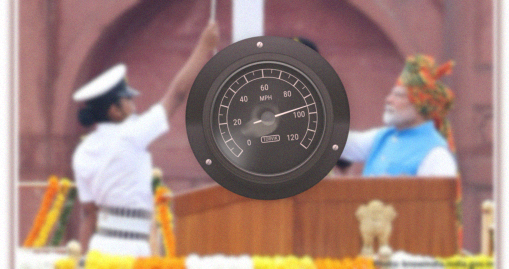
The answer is 95 mph
